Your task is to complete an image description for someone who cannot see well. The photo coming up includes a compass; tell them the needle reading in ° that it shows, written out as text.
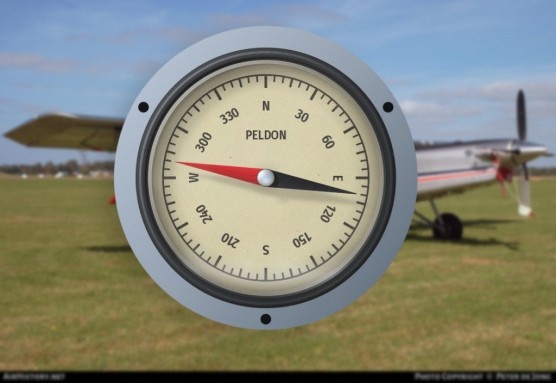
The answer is 280 °
